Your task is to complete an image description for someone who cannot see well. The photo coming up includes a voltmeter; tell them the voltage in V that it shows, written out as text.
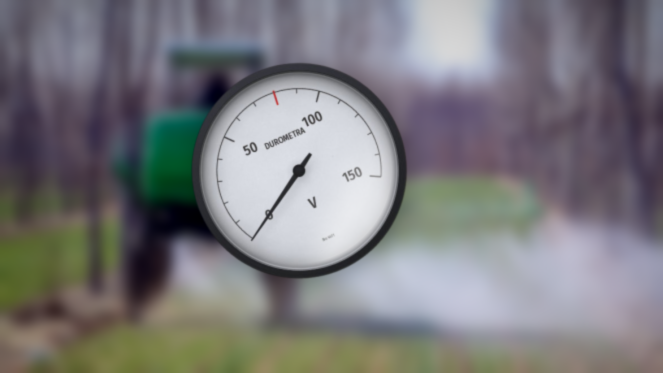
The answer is 0 V
